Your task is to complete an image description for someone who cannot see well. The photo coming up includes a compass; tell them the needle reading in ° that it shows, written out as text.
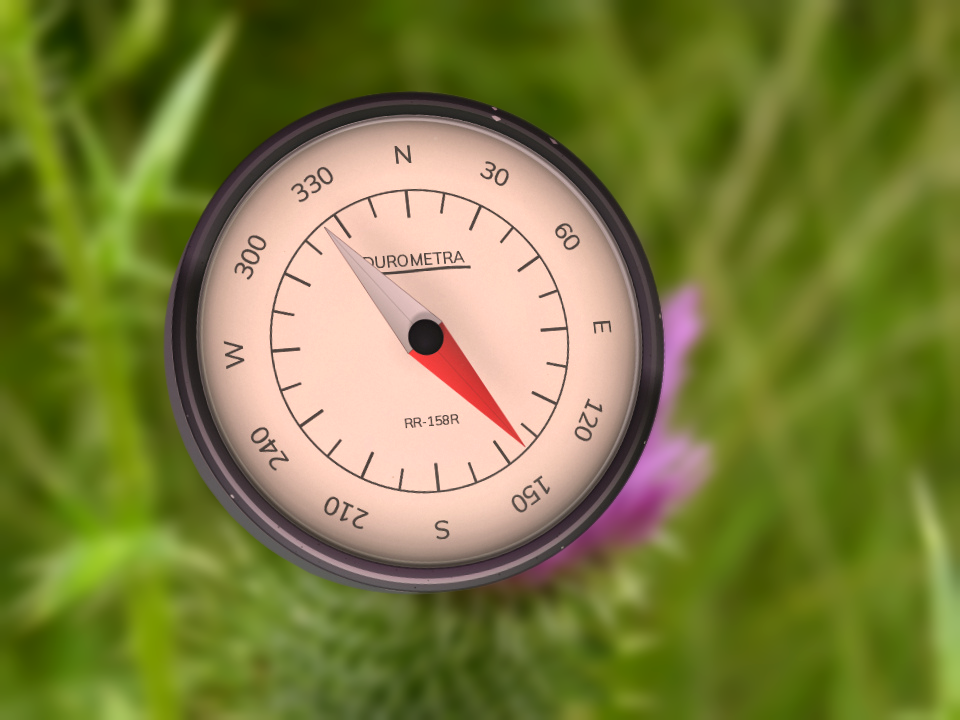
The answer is 142.5 °
